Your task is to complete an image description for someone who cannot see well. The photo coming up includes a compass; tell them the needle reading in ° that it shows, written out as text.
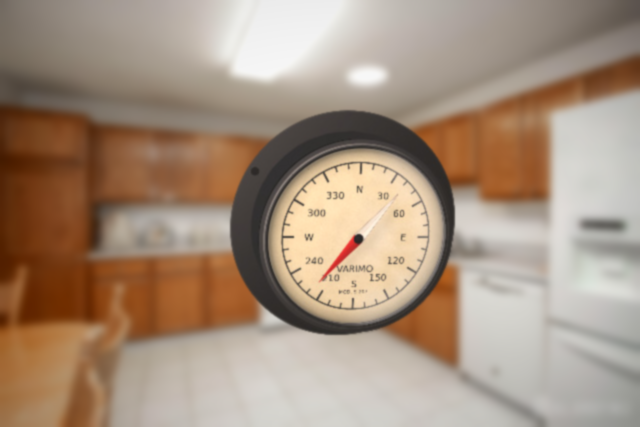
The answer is 220 °
